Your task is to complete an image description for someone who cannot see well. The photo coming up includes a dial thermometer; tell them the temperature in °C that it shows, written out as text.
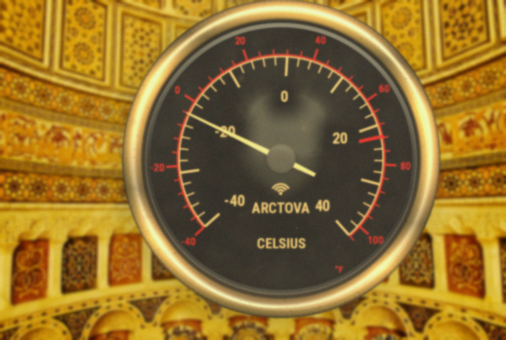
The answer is -20 °C
